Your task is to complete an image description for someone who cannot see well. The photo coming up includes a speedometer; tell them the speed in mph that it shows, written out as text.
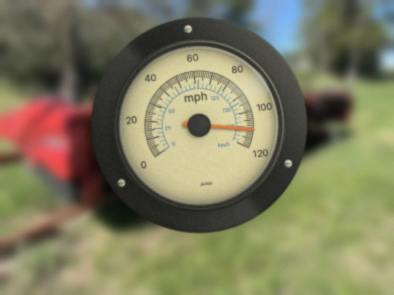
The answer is 110 mph
